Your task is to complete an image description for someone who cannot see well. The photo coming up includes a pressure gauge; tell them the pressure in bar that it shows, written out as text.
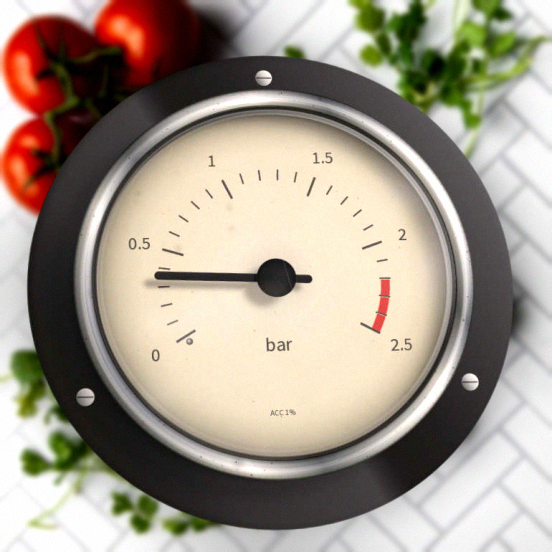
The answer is 0.35 bar
